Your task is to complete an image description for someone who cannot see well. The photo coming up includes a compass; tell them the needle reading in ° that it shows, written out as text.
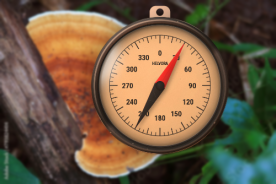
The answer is 30 °
